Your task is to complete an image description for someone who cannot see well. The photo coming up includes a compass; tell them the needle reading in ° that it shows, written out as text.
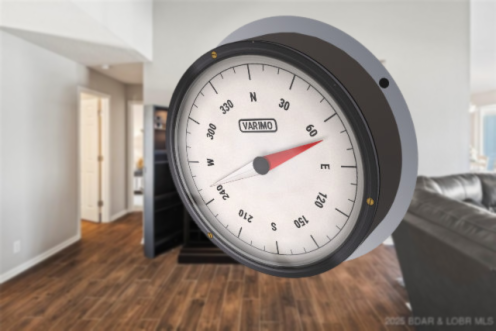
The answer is 70 °
